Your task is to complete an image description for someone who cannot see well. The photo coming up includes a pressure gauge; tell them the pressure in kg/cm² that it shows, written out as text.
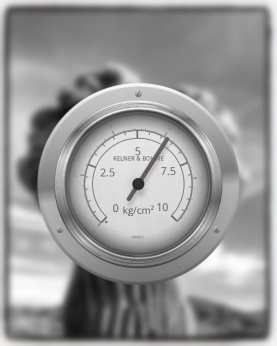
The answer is 6.25 kg/cm²
